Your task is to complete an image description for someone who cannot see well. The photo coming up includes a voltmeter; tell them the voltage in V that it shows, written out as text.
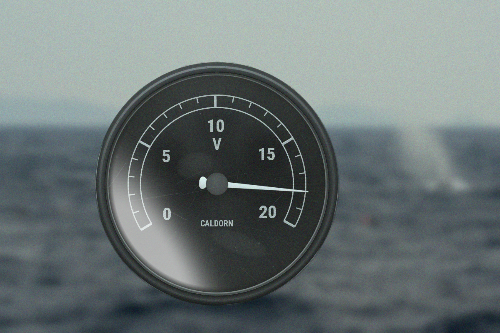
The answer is 18 V
